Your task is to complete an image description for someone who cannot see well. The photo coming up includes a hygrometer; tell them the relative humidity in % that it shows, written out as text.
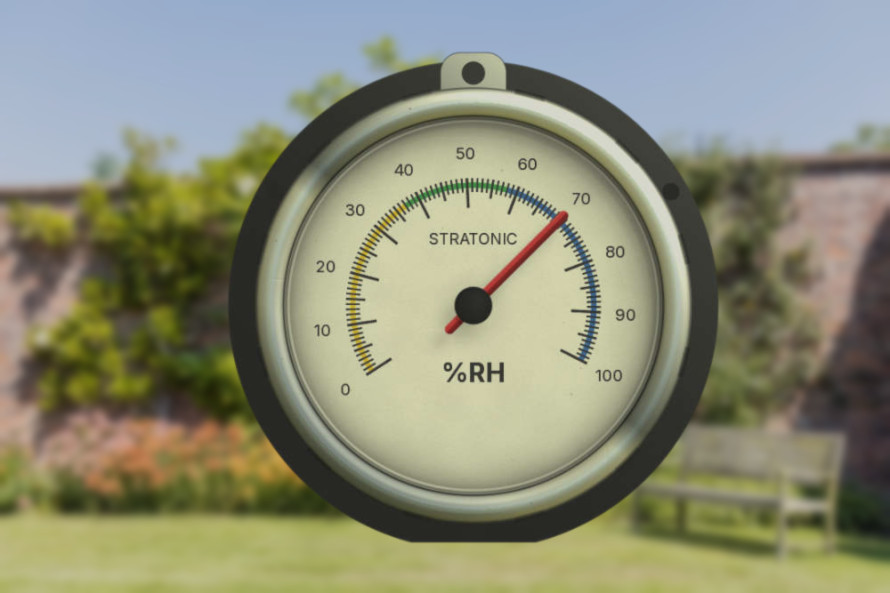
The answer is 70 %
